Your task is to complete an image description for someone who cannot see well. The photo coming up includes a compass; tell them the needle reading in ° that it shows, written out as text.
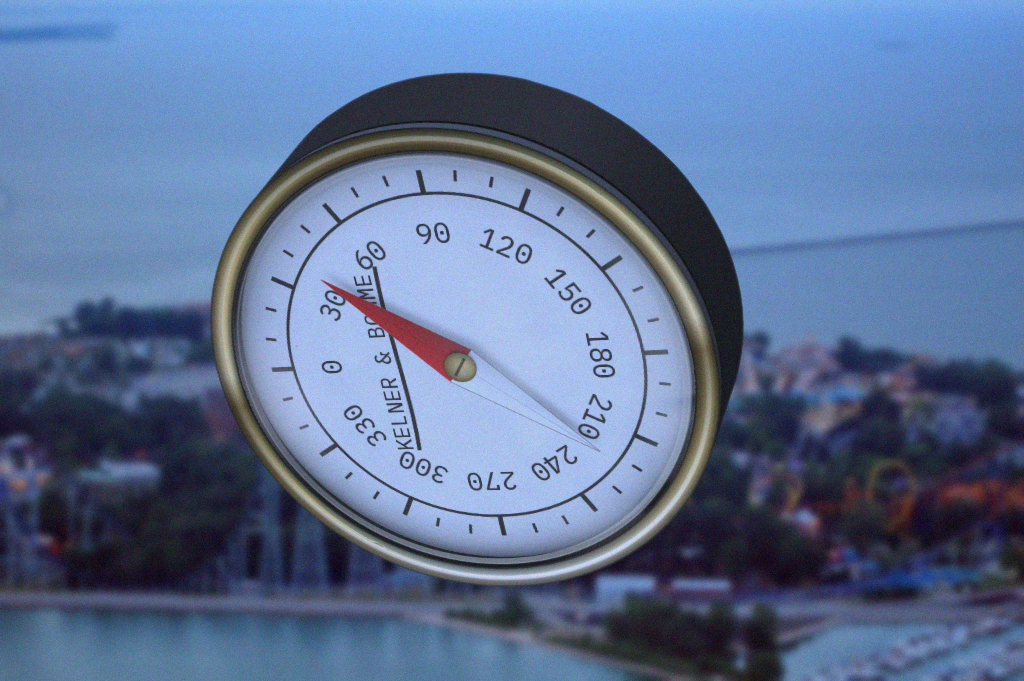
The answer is 40 °
